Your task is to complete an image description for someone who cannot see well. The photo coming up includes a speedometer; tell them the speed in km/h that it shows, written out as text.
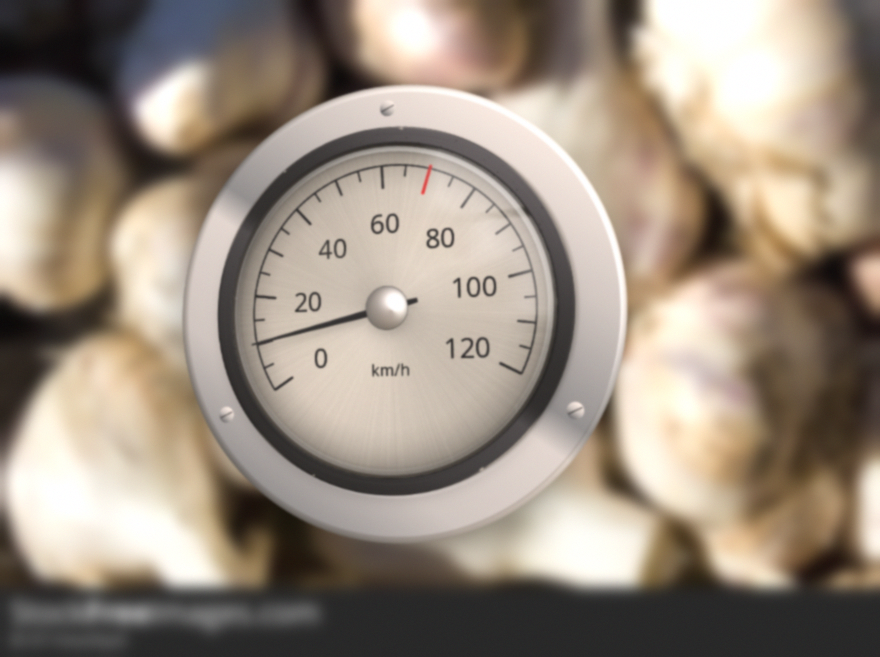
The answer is 10 km/h
